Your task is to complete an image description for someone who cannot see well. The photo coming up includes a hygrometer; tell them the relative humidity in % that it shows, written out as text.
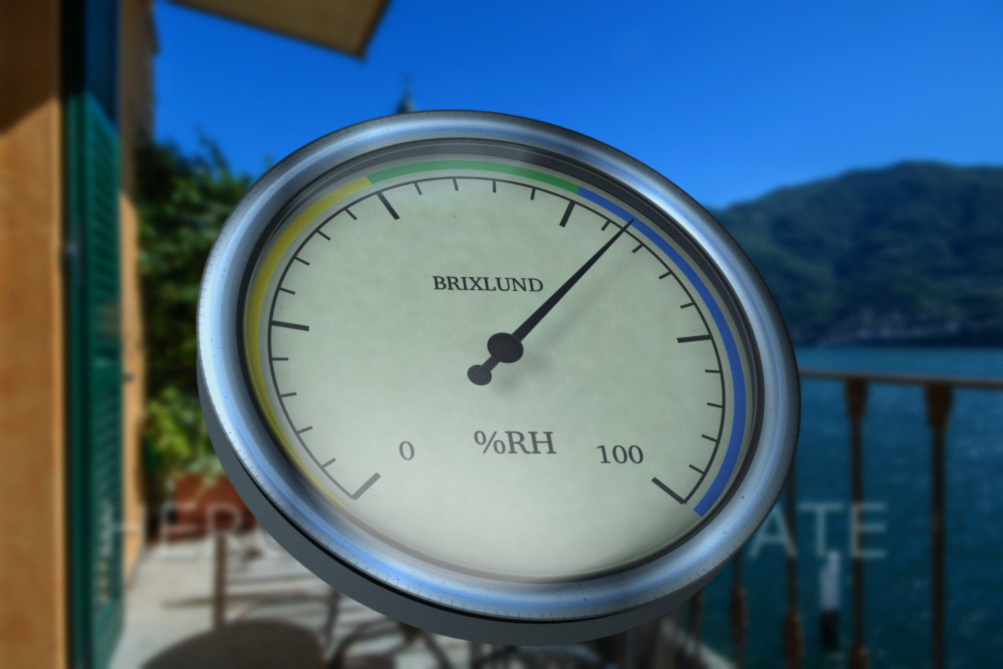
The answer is 66 %
